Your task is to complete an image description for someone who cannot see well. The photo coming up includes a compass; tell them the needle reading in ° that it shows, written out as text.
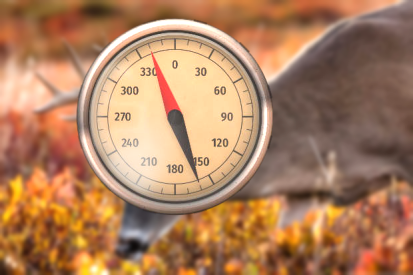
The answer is 340 °
